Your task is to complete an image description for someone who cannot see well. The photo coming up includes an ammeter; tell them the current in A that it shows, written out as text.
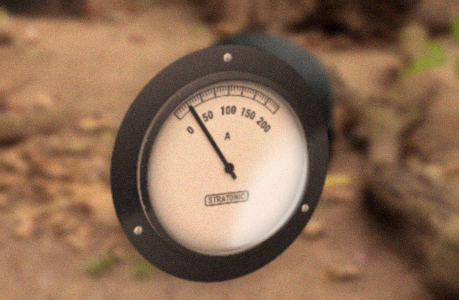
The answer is 25 A
